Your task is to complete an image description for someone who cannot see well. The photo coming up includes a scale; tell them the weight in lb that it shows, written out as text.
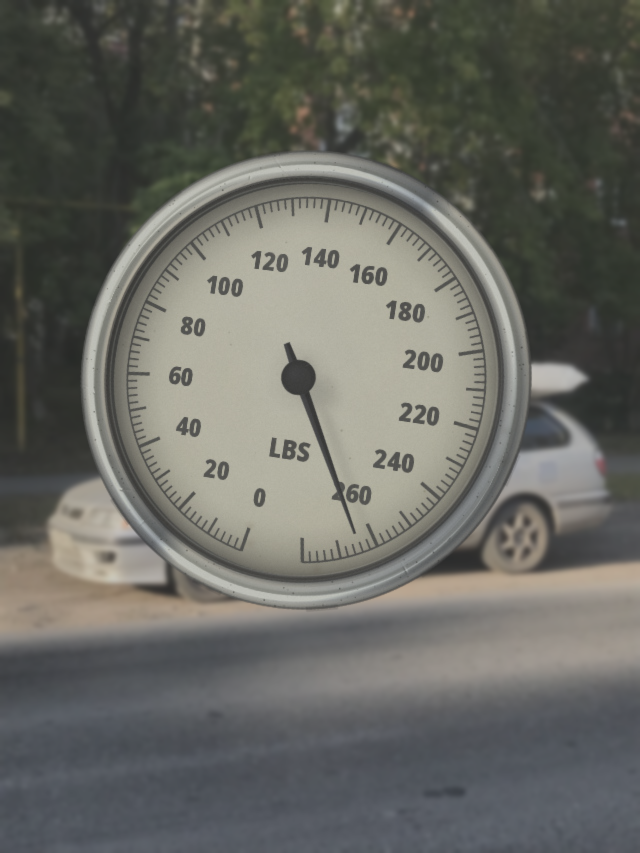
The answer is 264 lb
